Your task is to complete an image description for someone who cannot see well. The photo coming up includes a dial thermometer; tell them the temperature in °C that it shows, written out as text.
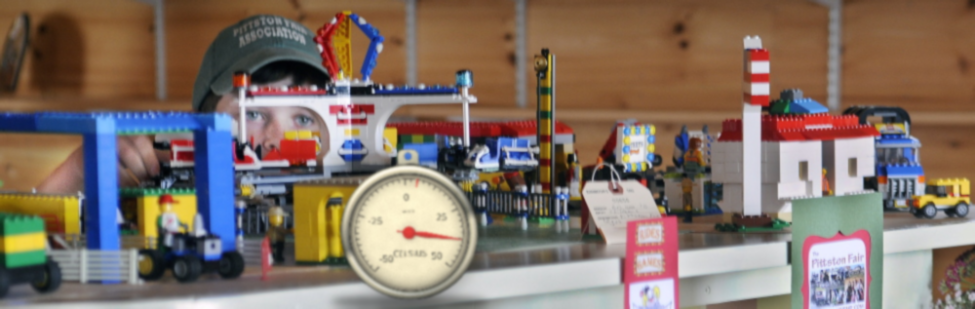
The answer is 37.5 °C
